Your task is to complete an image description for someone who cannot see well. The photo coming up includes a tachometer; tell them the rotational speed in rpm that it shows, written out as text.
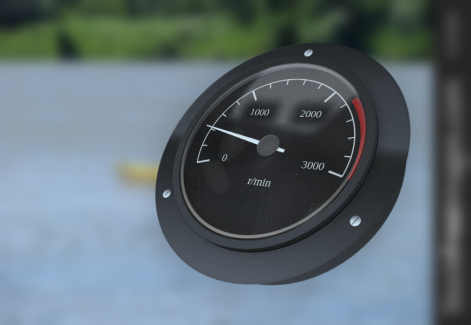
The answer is 400 rpm
